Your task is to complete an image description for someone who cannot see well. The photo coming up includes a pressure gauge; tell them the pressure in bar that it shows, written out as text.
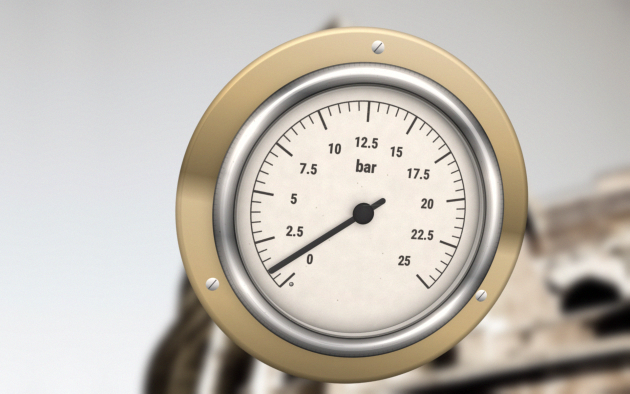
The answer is 1 bar
